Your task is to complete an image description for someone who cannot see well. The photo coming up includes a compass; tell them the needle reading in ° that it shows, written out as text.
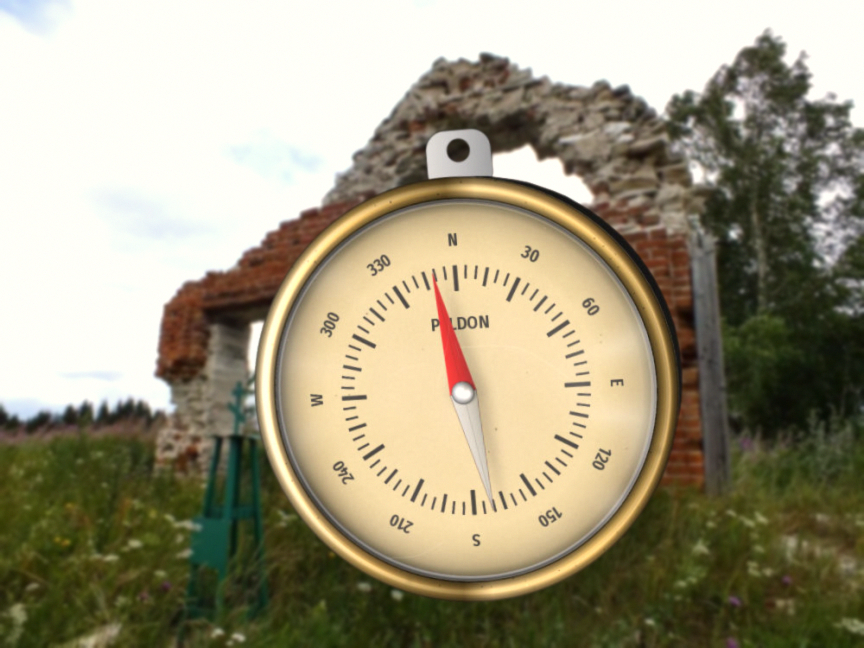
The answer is 350 °
